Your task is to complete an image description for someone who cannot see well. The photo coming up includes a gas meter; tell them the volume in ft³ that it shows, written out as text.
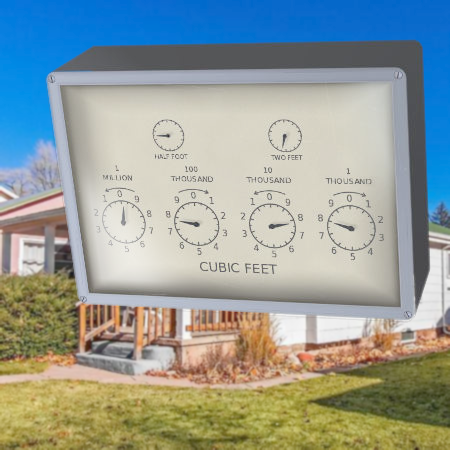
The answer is 977800 ft³
